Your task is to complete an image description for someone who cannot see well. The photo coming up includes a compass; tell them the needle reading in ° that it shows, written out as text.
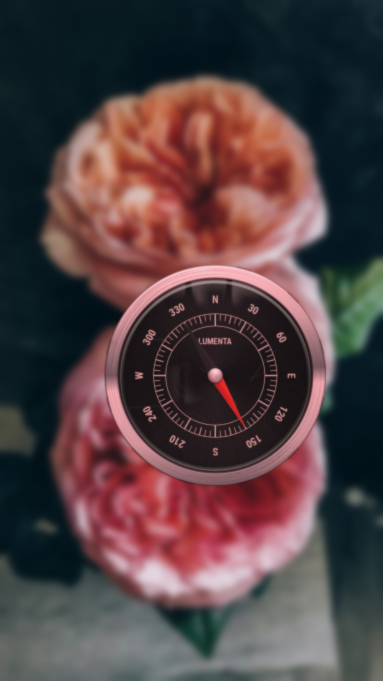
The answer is 150 °
